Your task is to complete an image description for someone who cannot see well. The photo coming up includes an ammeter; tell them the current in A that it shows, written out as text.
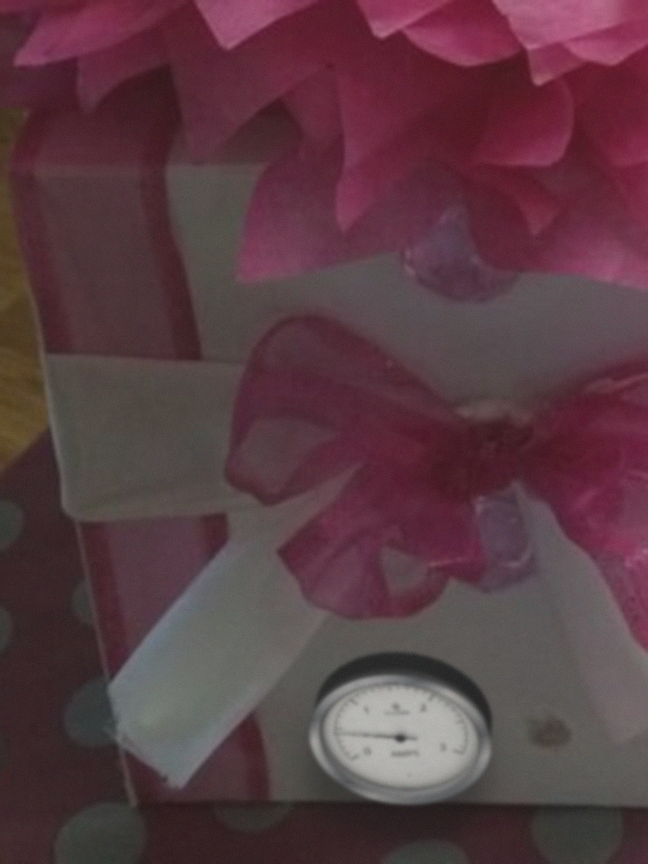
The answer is 0.5 A
